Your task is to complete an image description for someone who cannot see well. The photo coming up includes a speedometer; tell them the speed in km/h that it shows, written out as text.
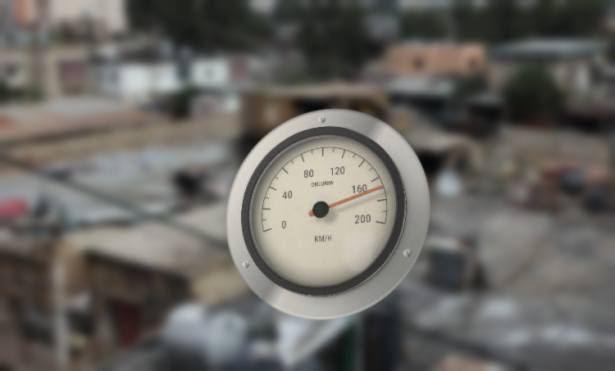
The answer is 170 km/h
